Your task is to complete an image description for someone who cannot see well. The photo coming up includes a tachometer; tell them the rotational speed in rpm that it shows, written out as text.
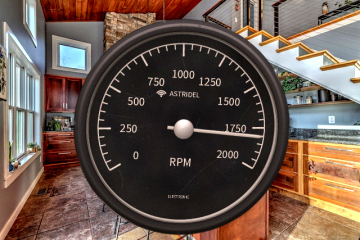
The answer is 1800 rpm
